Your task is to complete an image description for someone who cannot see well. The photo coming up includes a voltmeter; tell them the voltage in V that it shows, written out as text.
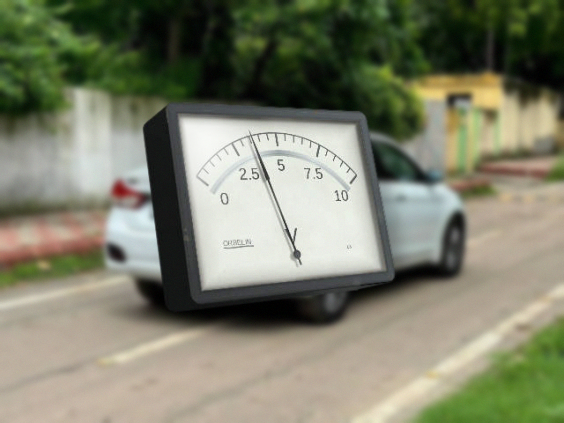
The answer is 3.5 V
